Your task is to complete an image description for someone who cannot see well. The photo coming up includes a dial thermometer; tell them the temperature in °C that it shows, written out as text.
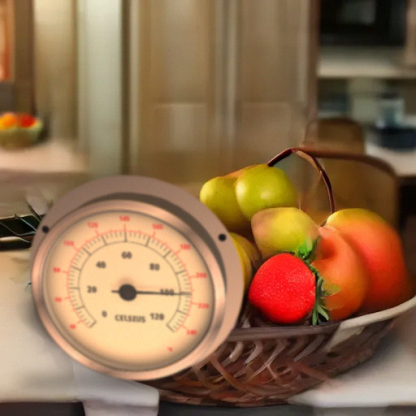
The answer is 100 °C
